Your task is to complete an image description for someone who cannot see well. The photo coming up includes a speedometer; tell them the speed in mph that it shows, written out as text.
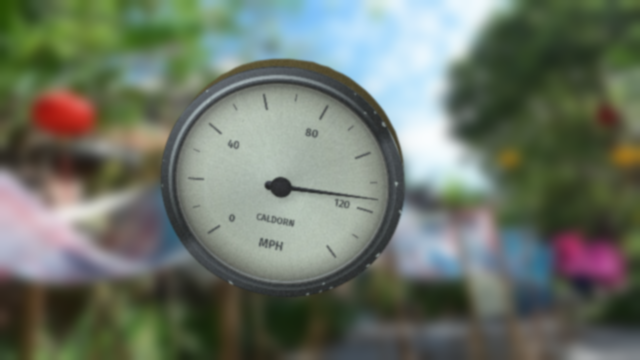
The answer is 115 mph
